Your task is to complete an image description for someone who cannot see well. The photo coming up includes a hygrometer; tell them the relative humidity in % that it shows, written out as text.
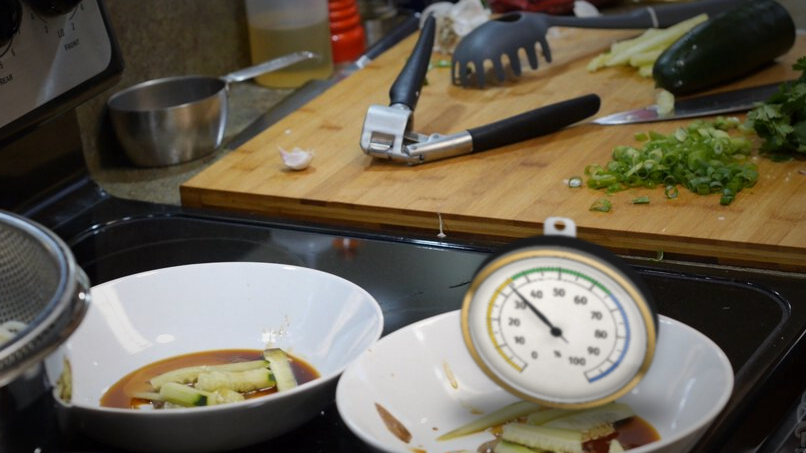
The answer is 35 %
